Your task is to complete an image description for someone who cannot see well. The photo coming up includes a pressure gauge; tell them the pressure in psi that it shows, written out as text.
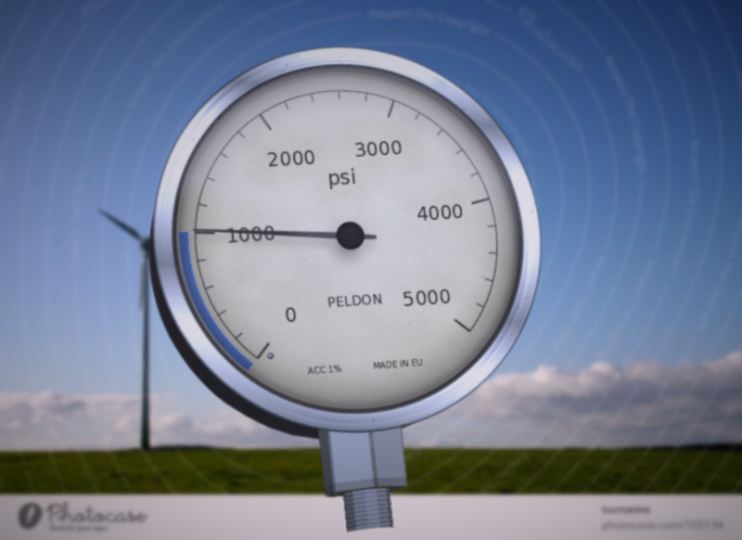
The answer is 1000 psi
